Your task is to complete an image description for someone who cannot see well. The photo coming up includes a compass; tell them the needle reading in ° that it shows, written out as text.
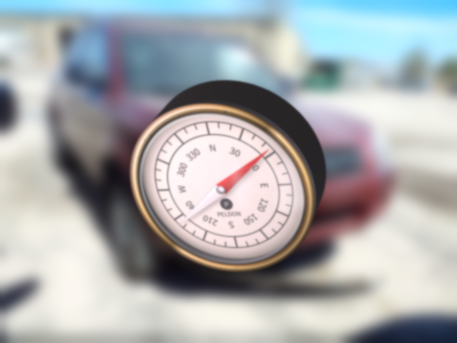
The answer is 55 °
